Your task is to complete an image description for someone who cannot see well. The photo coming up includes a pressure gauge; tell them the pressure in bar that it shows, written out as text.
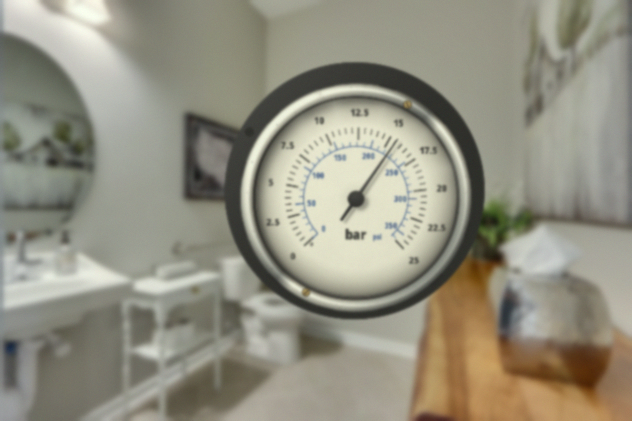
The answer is 15.5 bar
